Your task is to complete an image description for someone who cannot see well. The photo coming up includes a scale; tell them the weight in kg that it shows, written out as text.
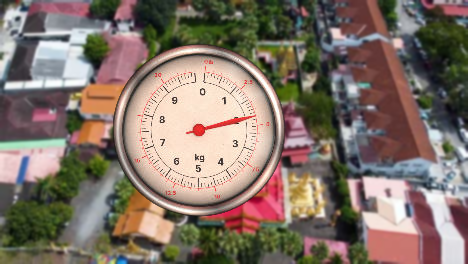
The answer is 2 kg
